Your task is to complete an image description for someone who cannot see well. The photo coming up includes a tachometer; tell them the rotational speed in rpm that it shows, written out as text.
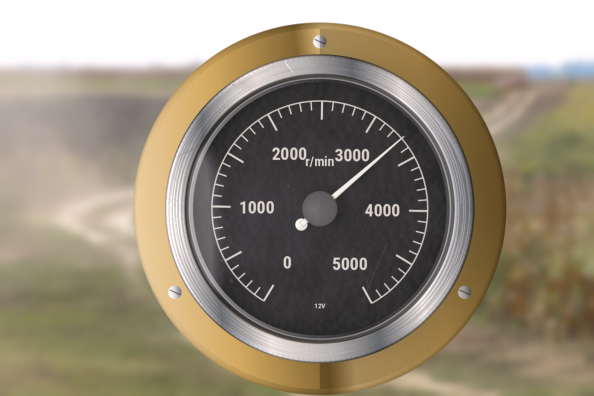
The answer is 3300 rpm
